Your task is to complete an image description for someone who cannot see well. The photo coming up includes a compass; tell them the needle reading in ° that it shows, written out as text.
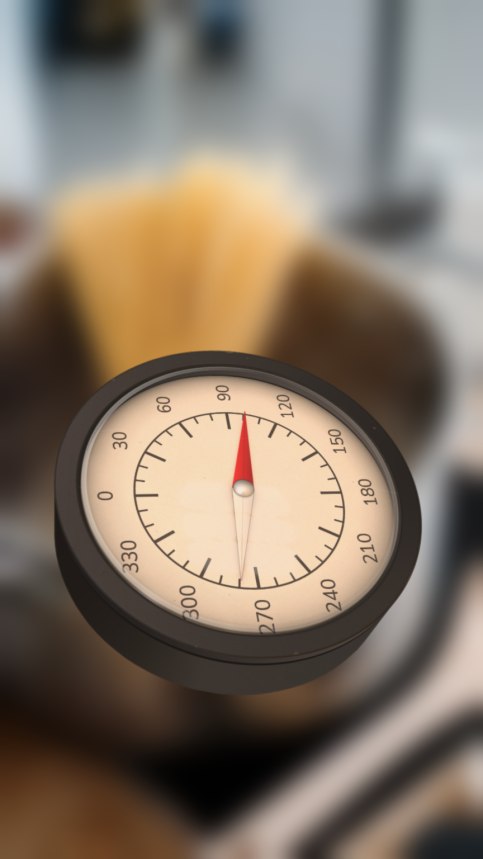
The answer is 100 °
